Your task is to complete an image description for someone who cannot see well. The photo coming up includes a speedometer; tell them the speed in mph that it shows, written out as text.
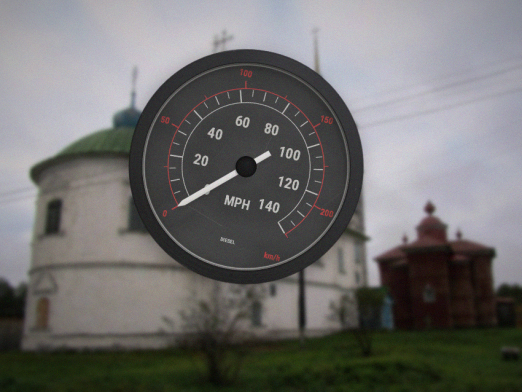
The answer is 0 mph
